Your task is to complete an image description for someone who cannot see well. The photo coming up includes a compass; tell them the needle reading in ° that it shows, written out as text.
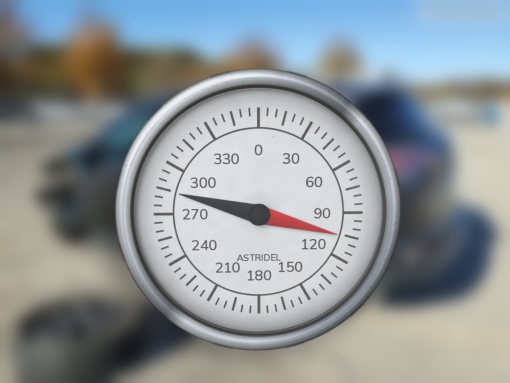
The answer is 105 °
